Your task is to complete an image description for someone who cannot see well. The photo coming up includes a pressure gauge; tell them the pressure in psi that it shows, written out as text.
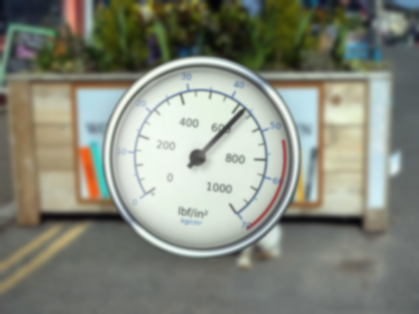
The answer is 625 psi
